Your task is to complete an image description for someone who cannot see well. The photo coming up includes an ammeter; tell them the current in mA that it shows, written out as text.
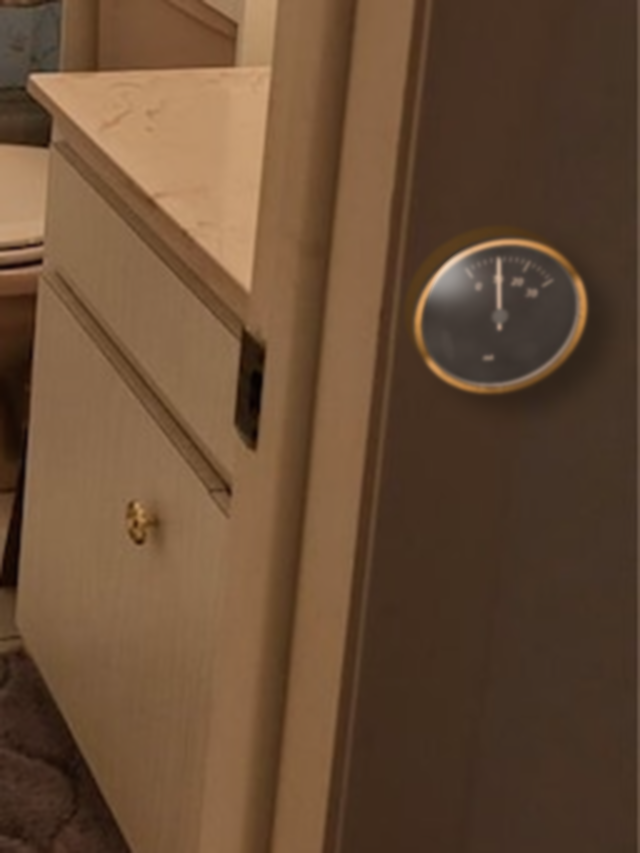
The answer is 10 mA
